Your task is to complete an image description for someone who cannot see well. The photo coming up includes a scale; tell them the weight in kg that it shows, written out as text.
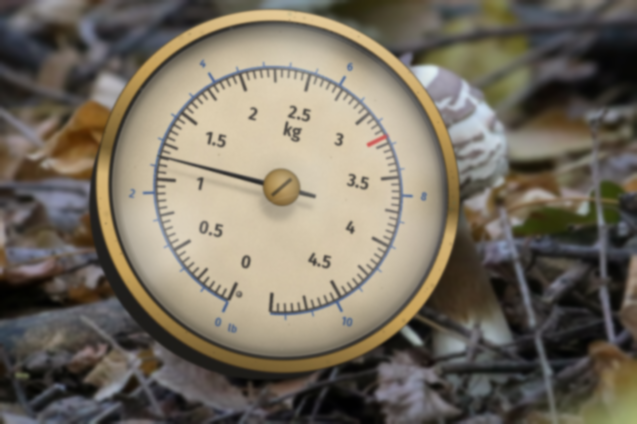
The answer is 1.15 kg
